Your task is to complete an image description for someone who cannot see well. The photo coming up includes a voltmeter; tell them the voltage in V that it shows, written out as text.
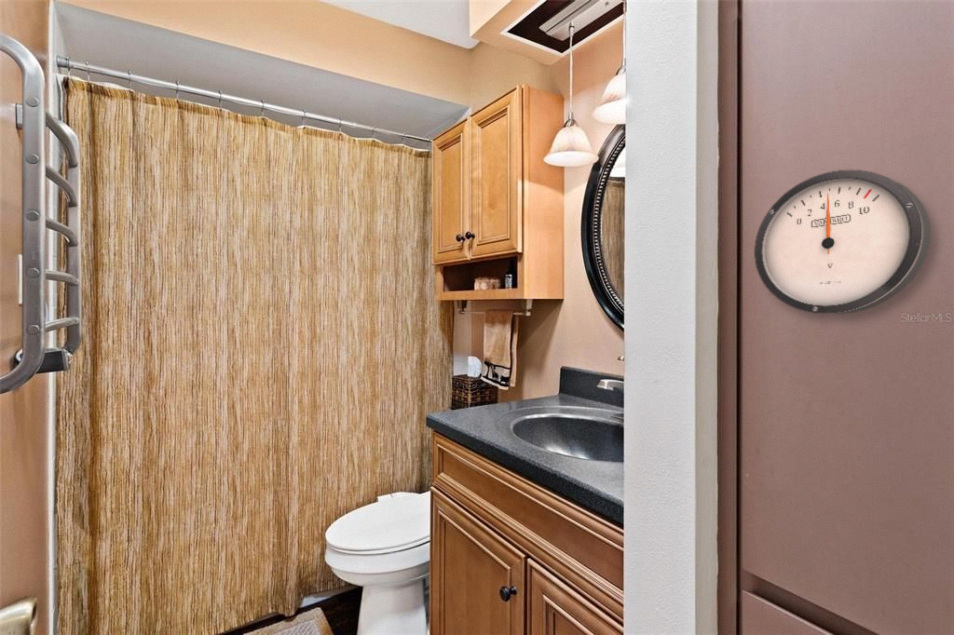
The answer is 5 V
